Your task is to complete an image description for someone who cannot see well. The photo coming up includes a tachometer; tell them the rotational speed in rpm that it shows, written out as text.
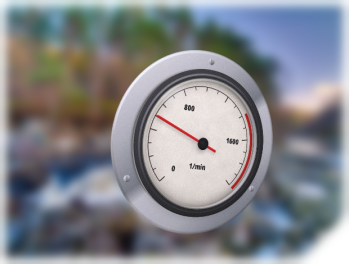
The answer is 500 rpm
